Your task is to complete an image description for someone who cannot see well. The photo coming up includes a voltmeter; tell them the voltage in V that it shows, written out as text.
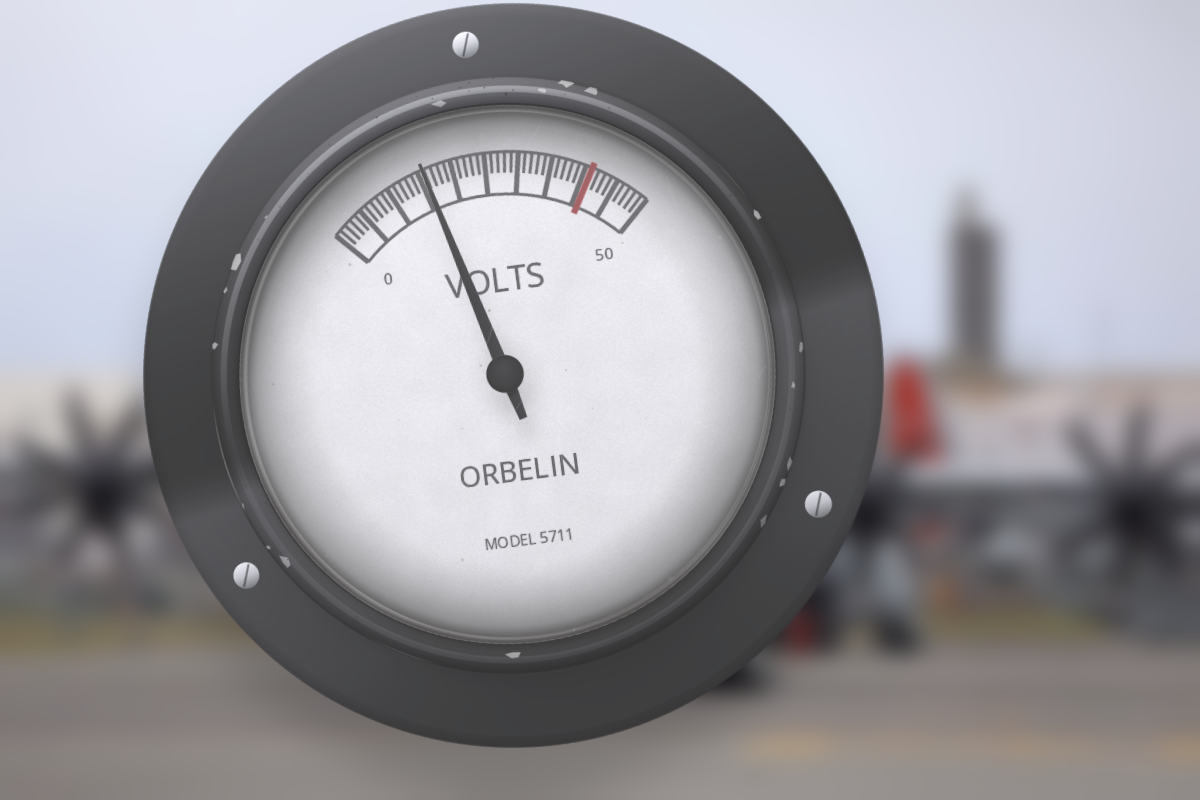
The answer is 16 V
